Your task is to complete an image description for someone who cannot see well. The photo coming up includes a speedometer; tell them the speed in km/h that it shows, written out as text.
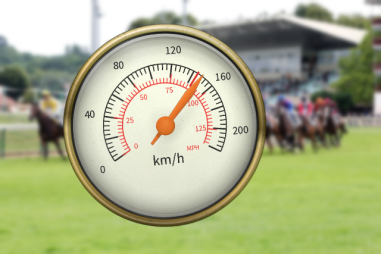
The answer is 148 km/h
